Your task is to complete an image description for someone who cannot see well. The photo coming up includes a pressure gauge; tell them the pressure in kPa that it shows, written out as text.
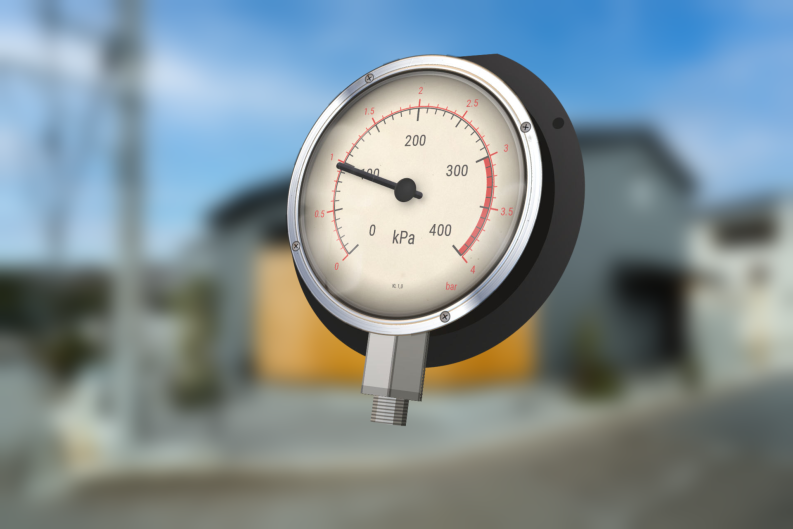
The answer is 95 kPa
